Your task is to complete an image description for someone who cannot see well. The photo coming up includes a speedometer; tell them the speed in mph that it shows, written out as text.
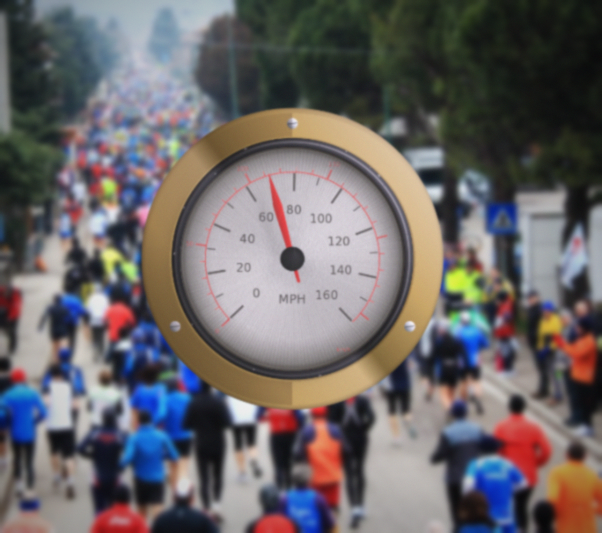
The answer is 70 mph
